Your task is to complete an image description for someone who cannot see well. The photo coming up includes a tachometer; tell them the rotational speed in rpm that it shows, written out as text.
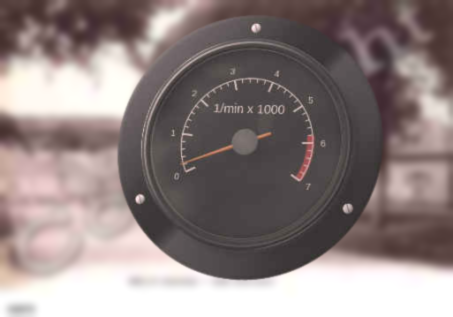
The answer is 200 rpm
